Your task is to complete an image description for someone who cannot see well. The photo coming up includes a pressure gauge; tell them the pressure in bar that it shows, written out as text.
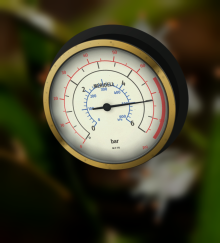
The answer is 5 bar
